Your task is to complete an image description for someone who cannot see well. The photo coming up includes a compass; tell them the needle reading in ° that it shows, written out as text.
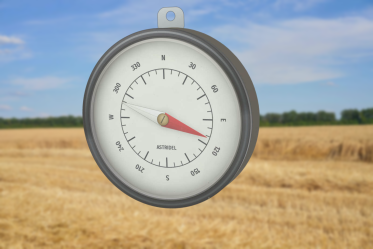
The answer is 110 °
